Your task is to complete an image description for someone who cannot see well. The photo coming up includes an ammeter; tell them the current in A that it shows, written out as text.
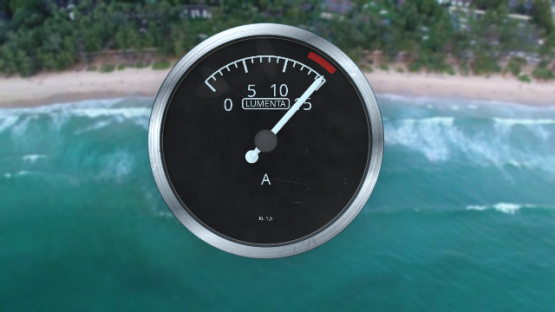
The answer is 14.5 A
